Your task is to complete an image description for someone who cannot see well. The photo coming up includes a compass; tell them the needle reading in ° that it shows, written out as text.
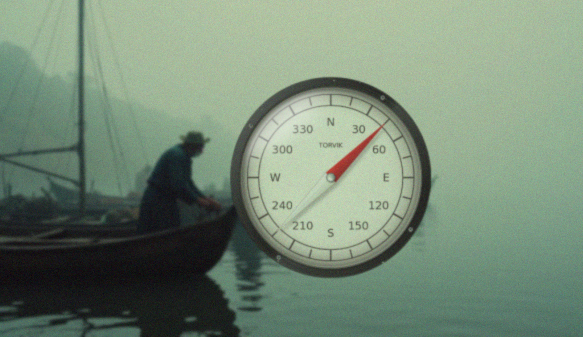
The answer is 45 °
